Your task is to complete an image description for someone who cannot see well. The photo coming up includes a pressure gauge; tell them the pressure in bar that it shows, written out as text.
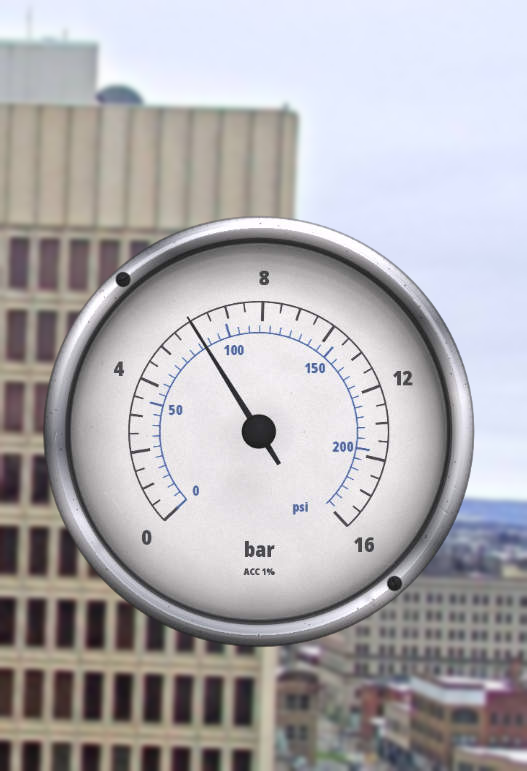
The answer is 6 bar
